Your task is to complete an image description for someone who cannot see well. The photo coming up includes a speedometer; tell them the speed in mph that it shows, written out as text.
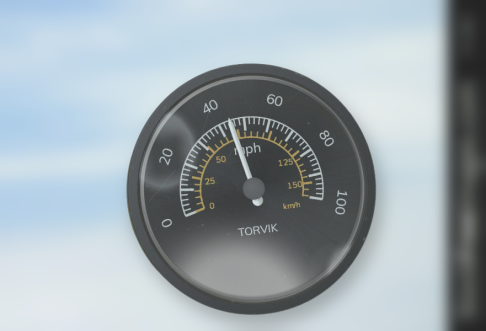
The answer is 44 mph
